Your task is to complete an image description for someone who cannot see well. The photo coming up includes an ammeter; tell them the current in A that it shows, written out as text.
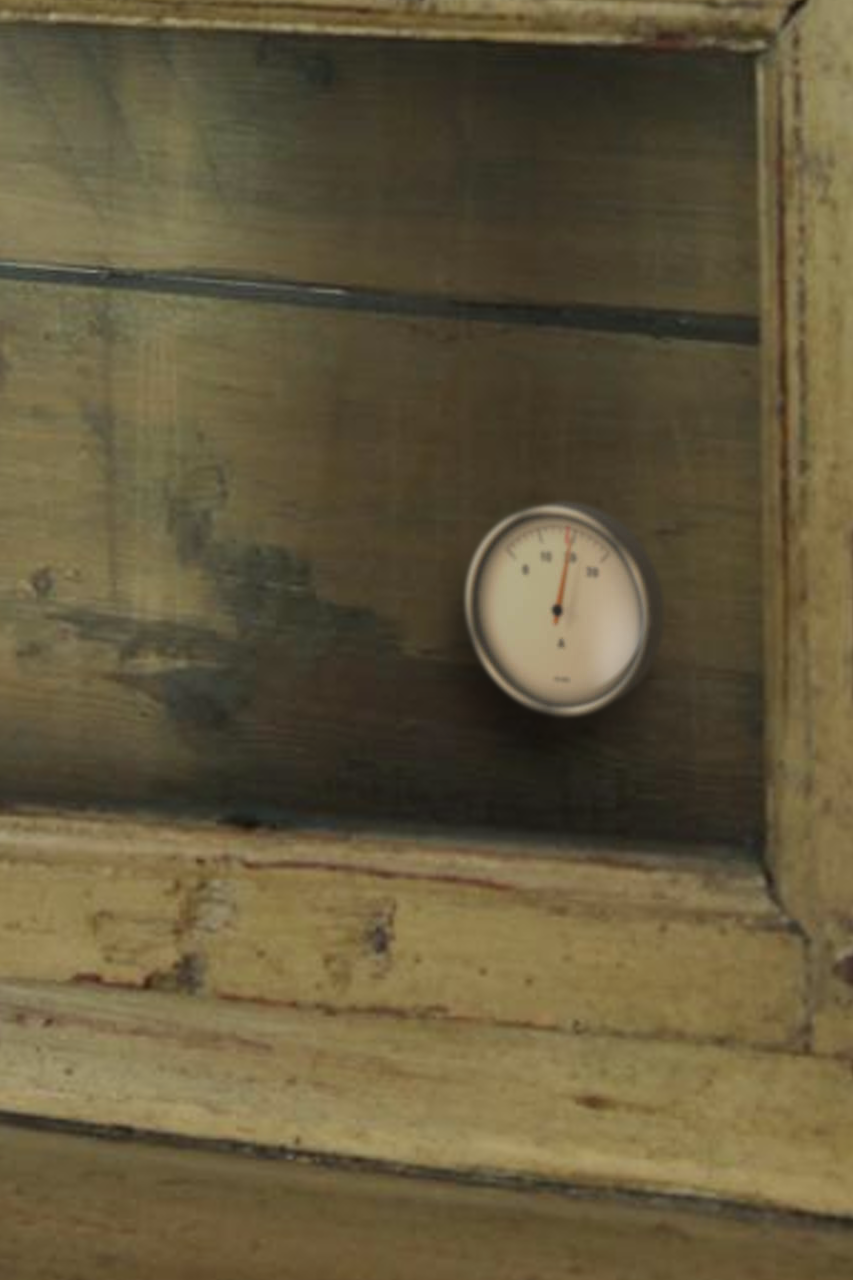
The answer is 20 A
